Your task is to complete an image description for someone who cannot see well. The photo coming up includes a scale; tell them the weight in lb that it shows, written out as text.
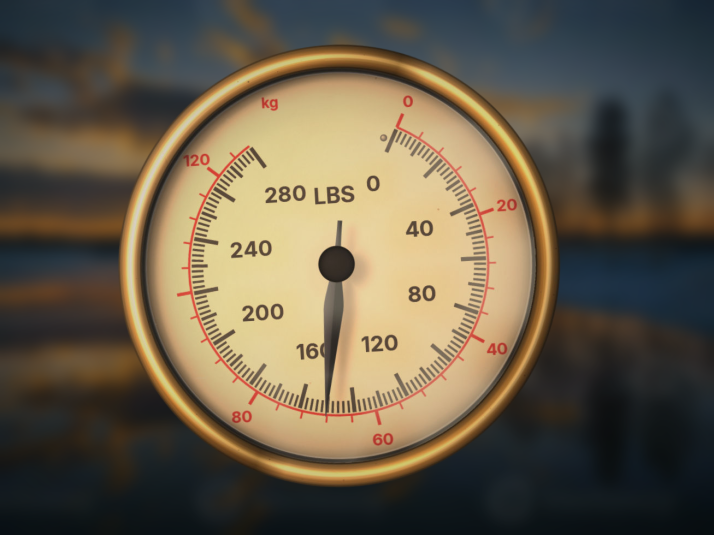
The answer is 150 lb
